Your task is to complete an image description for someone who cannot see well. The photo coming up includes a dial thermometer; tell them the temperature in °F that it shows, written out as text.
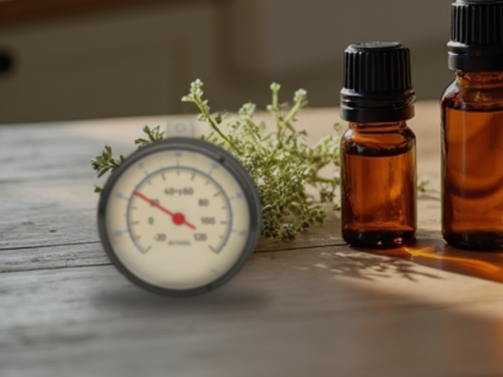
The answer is 20 °F
